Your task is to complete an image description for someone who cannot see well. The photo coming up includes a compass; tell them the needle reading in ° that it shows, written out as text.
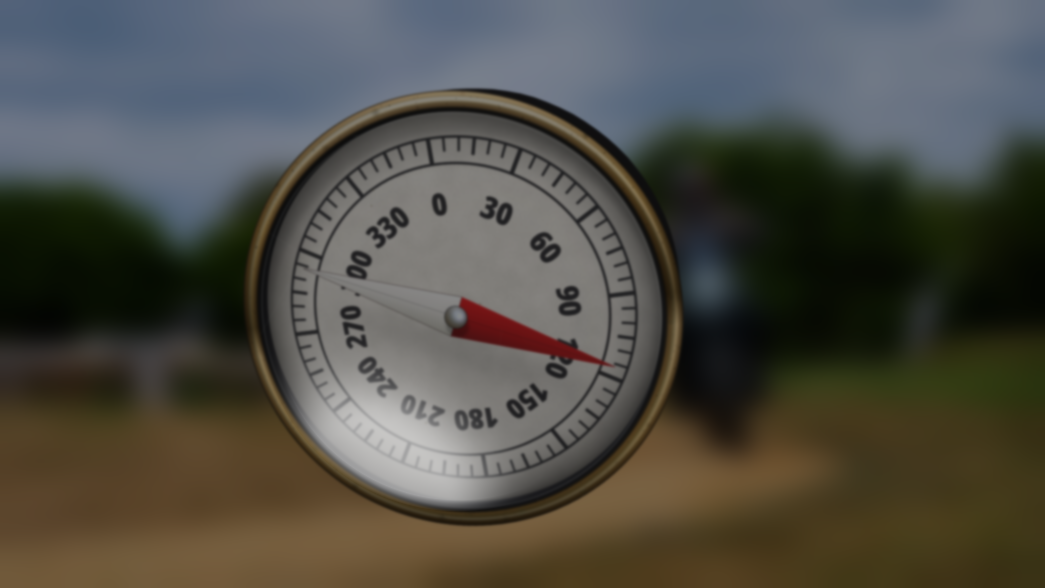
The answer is 115 °
